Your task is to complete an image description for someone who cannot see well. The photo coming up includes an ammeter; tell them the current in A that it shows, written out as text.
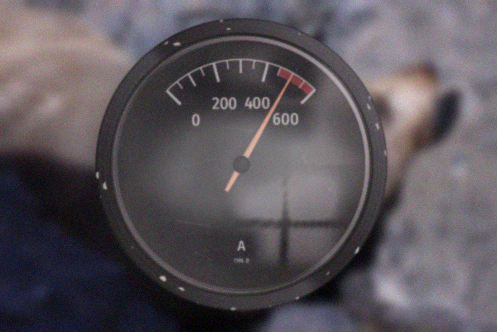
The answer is 500 A
